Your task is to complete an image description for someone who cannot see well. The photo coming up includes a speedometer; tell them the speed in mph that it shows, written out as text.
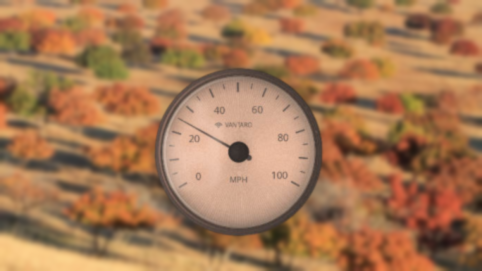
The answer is 25 mph
